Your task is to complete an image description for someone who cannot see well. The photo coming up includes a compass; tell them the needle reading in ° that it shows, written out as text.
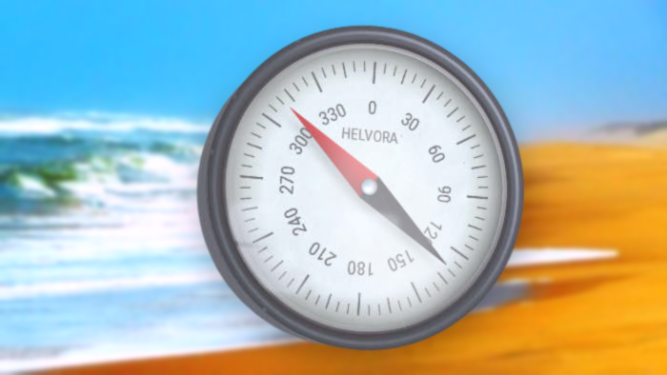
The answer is 310 °
